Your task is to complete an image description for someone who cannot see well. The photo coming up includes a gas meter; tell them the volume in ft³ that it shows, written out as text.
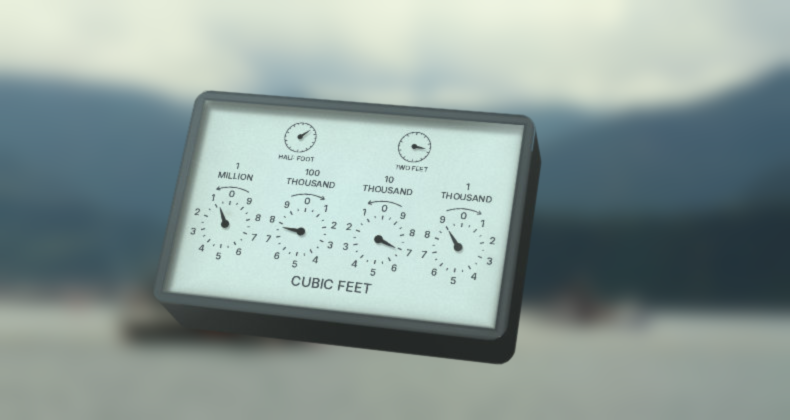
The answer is 76900 ft³
